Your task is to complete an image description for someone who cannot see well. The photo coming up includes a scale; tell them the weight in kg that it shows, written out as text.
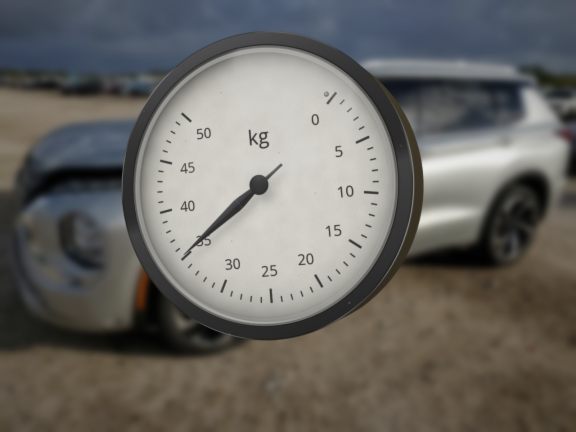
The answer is 35 kg
